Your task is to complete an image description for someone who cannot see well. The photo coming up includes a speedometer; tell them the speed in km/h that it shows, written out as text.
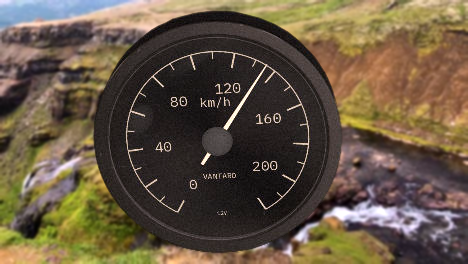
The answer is 135 km/h
